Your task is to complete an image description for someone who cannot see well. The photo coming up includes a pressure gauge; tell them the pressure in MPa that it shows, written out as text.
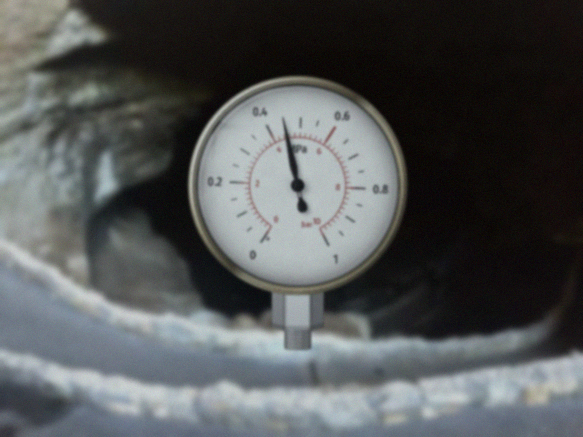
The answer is 0.45 MPa
